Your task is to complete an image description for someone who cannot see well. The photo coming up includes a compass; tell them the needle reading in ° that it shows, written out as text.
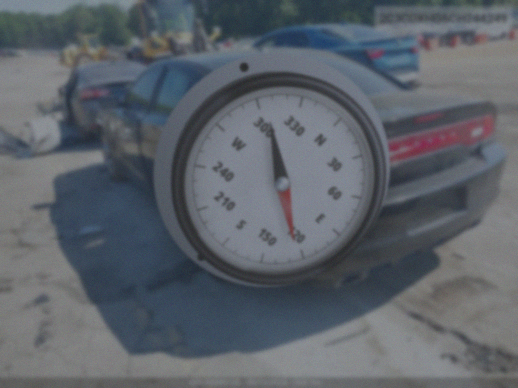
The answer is 125 °
